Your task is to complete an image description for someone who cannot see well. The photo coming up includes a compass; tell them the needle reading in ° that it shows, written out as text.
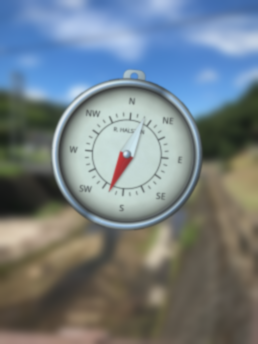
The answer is 200 °
